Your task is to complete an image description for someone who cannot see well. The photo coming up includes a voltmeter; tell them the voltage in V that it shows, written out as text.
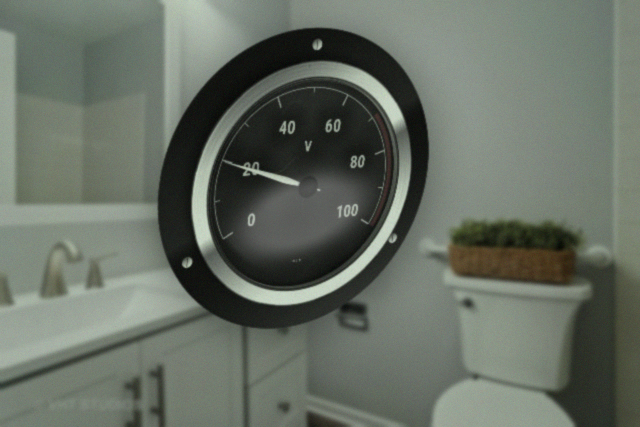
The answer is 20 V
